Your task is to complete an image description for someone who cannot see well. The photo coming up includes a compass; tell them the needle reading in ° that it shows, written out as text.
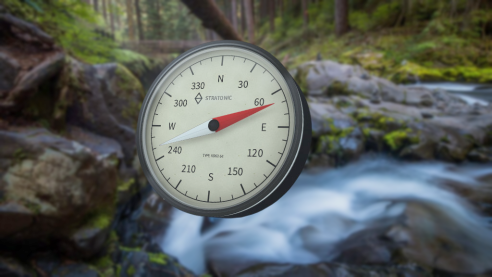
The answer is 70 °
